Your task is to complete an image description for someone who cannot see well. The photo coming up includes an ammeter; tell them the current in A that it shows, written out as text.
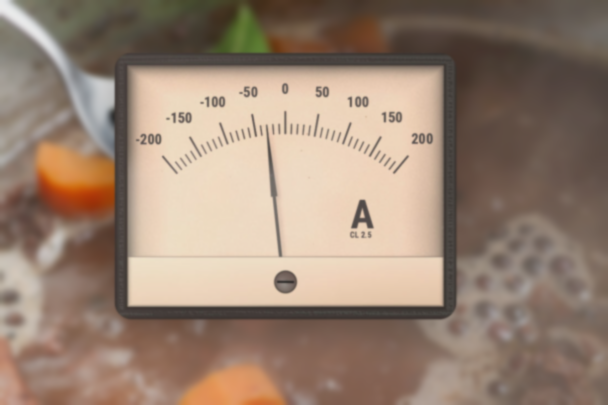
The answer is -30 A
